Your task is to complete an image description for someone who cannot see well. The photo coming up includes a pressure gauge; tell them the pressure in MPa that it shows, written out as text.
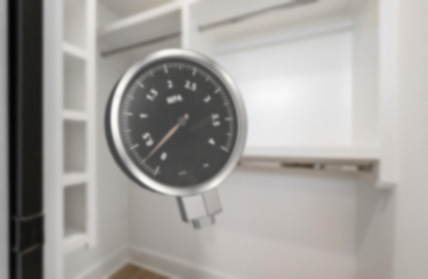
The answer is 0.25 MPa
